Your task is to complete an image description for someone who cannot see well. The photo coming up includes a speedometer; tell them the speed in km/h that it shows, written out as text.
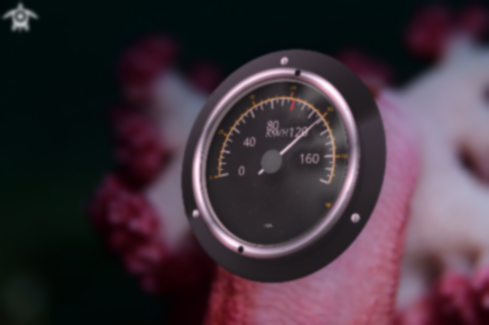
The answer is 130 km/h
